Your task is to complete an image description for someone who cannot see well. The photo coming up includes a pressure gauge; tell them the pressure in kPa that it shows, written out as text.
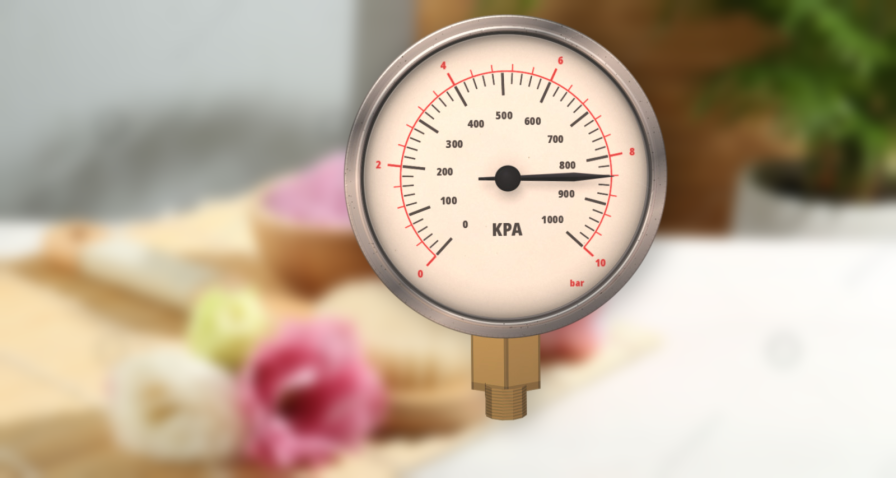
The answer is 840 kPa
